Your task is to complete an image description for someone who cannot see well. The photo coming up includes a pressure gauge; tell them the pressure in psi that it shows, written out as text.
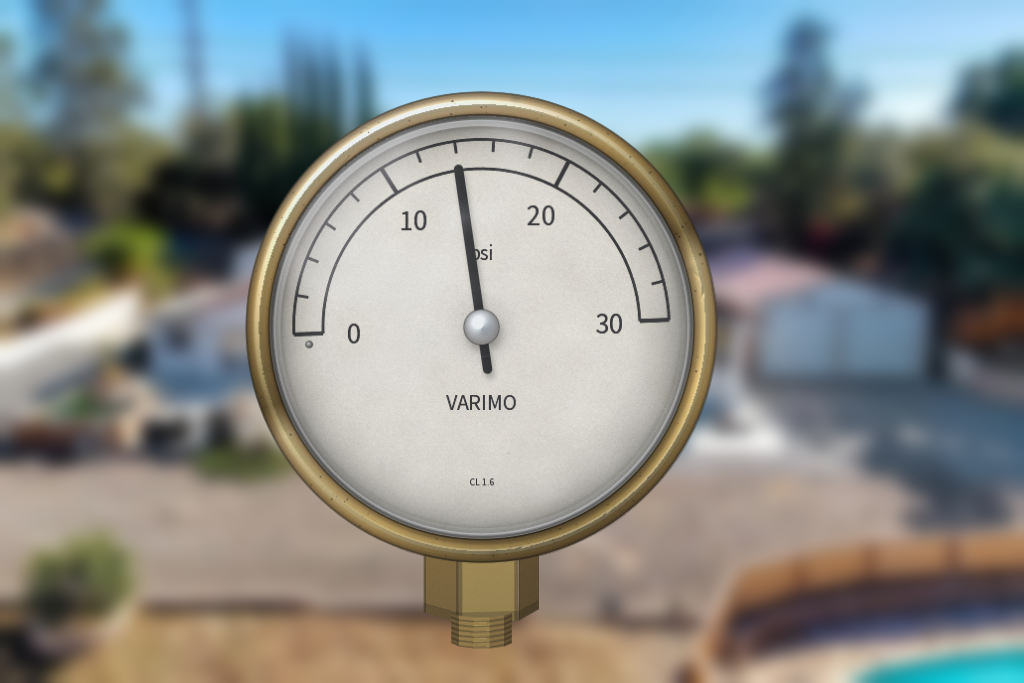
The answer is 14 psi
